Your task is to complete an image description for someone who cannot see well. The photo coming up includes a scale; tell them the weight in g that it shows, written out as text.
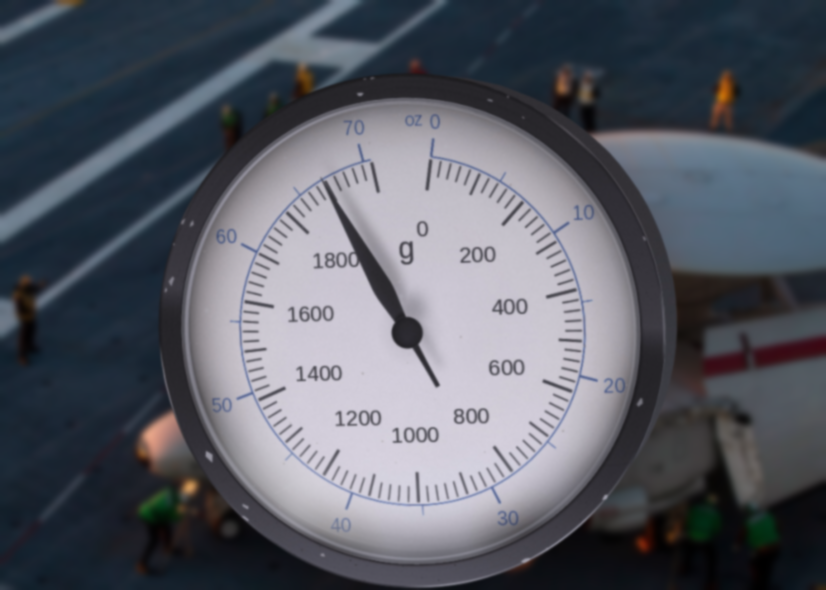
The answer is 1900 g
